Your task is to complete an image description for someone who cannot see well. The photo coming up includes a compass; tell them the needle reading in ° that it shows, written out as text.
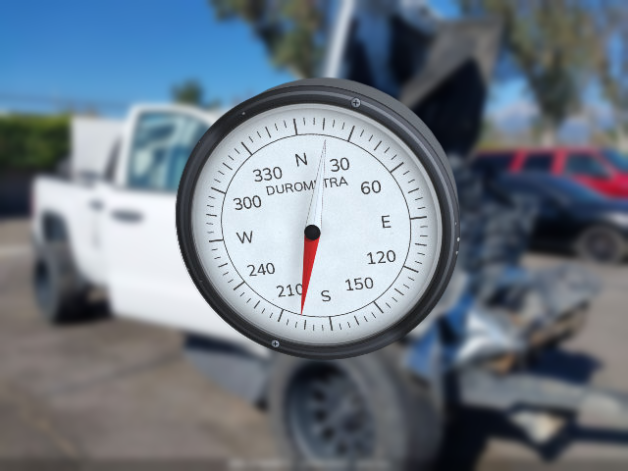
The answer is 197.5 °
